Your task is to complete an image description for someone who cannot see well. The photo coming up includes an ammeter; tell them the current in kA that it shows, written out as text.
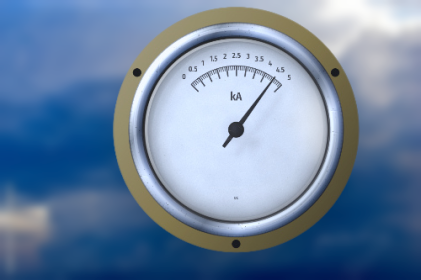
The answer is 4.5 kA
